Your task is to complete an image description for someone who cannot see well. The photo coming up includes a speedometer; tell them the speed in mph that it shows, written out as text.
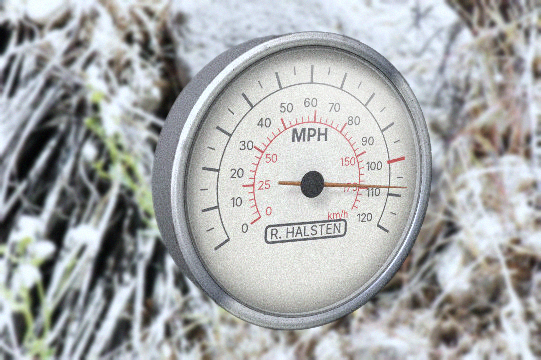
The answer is 107.5 mph
